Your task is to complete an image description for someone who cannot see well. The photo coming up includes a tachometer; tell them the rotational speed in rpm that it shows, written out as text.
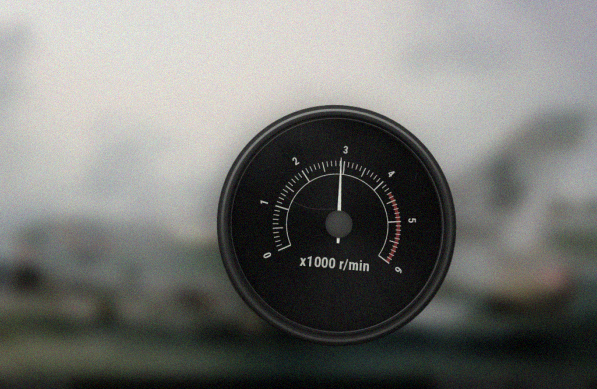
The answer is 2900 rpm
